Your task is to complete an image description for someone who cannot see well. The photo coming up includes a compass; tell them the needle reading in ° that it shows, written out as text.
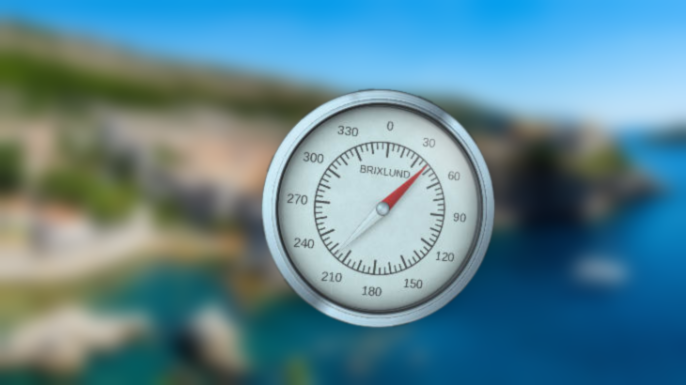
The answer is 40 °
